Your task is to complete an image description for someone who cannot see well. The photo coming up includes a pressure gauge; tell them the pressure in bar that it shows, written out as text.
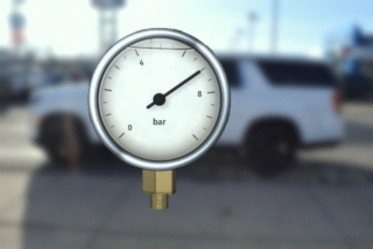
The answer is 7 bar
